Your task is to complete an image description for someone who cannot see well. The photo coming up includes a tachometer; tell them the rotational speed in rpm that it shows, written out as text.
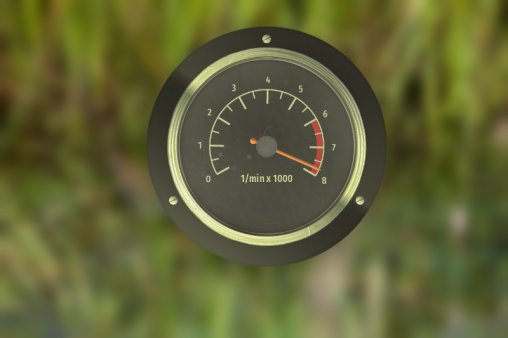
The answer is 7750 rpm
